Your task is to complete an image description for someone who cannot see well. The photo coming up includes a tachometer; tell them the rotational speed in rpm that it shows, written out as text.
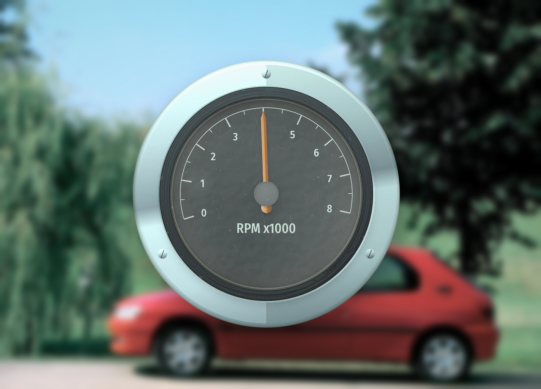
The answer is 4000 rpm
